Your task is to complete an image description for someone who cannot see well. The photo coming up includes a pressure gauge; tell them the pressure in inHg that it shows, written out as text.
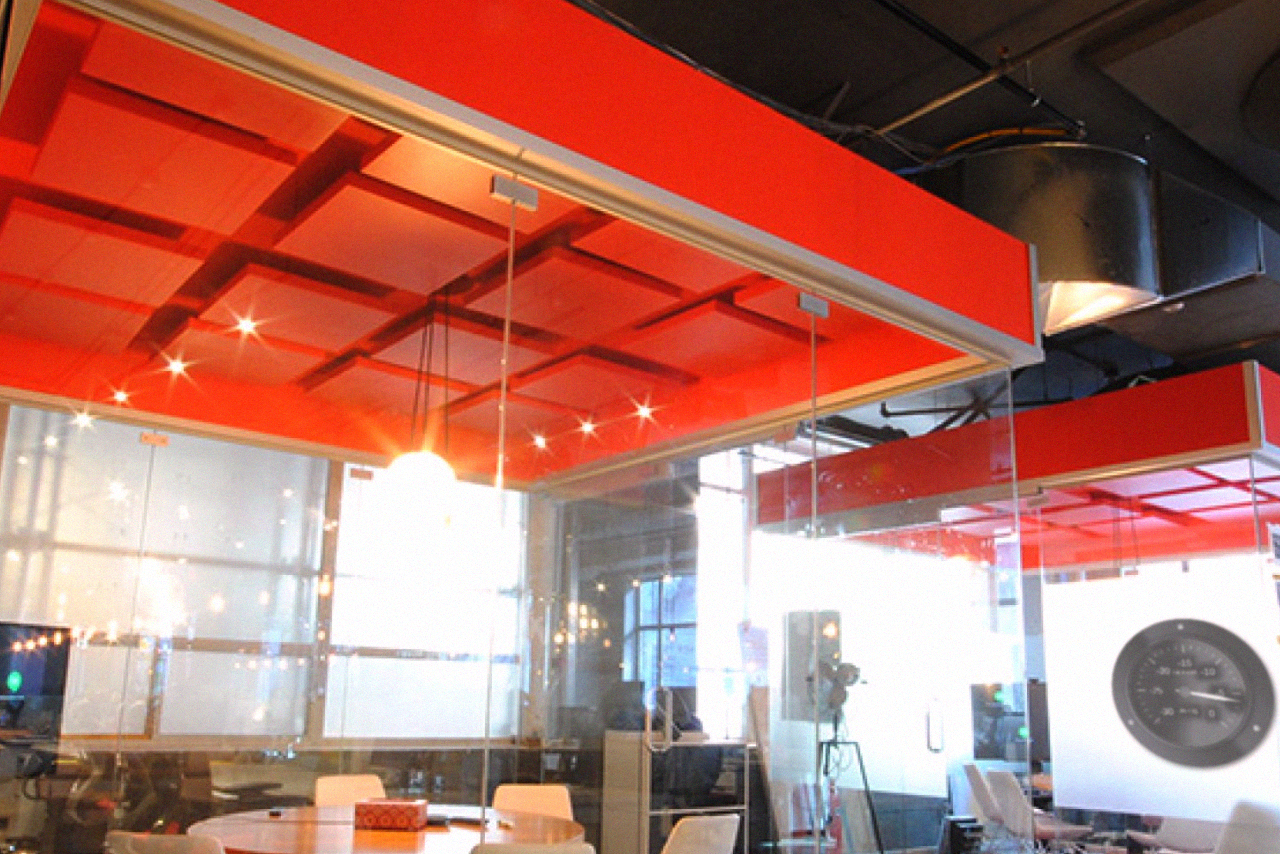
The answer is -4 inHg
